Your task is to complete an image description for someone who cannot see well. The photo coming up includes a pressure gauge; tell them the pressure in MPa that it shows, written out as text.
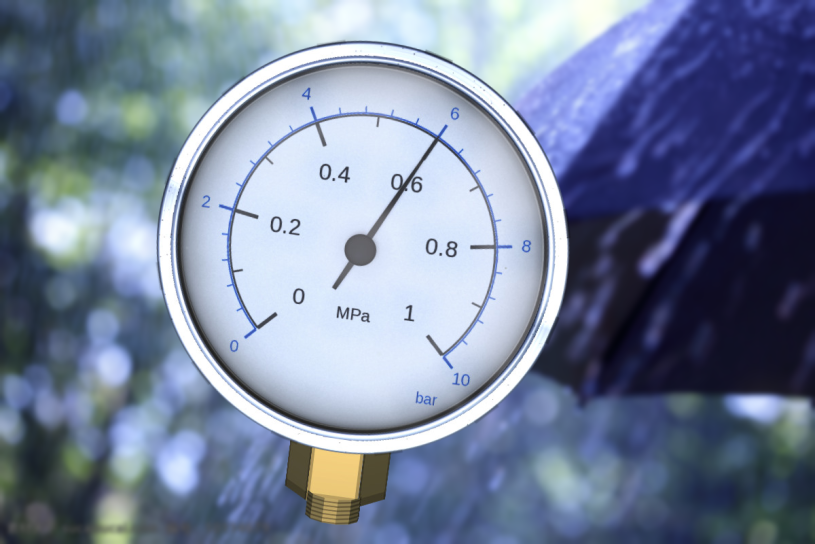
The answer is 0.6 MPa
